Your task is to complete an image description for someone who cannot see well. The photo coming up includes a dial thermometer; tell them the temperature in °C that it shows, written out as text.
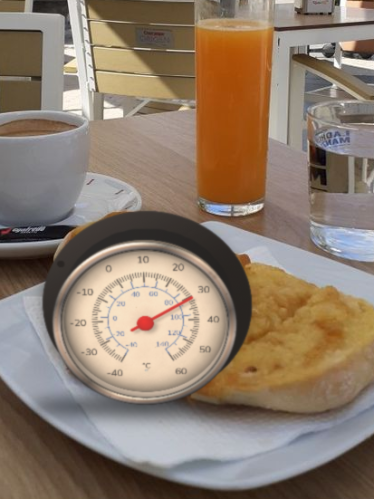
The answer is 30 °C
